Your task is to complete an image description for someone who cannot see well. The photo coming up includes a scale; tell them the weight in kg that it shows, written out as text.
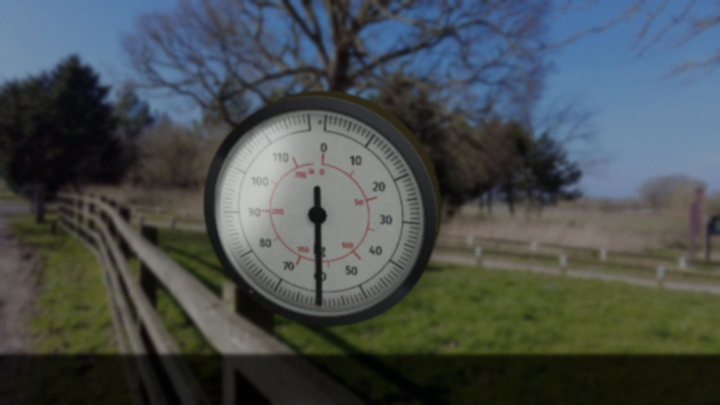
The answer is 60 kg
